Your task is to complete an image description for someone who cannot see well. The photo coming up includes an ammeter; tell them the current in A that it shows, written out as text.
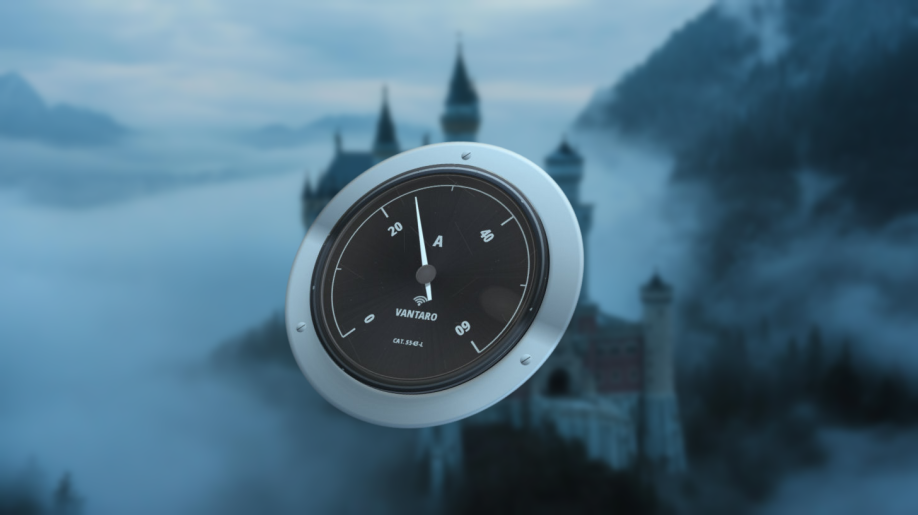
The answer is 25 A
